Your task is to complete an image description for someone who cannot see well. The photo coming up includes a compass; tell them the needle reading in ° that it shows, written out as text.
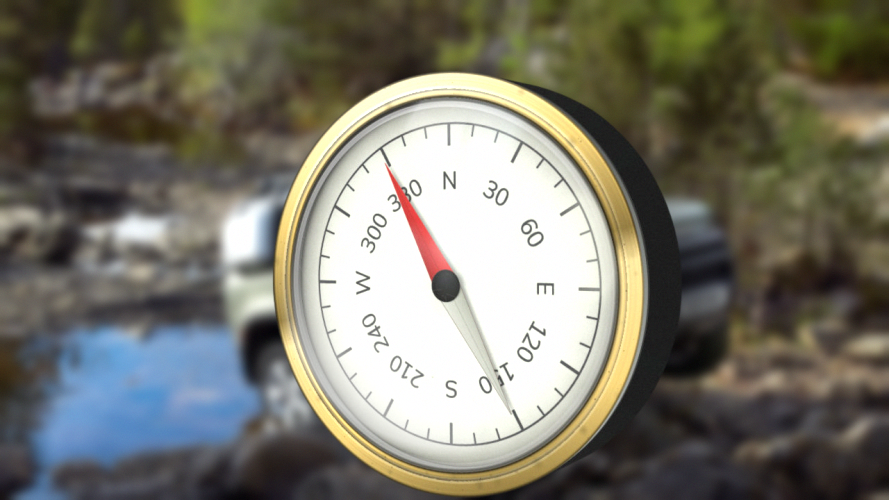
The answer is 330 °
